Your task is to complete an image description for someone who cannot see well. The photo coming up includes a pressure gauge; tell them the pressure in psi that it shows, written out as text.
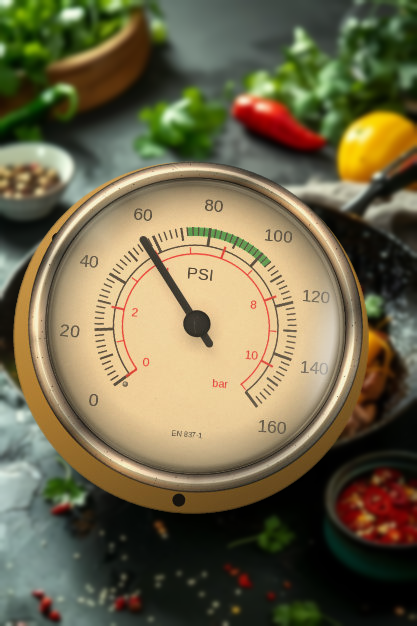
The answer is 56 psi
